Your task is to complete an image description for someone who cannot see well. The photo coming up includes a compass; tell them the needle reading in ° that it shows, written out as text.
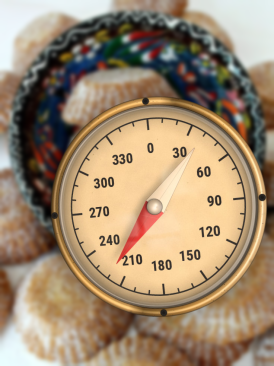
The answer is 220 °
